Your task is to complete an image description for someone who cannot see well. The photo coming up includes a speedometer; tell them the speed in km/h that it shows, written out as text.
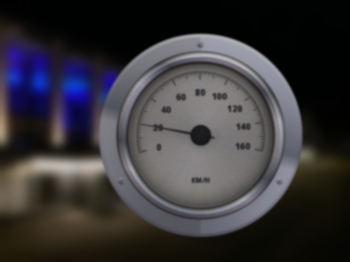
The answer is 20 km/h
